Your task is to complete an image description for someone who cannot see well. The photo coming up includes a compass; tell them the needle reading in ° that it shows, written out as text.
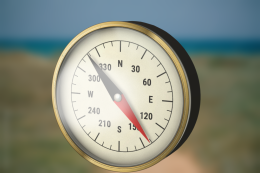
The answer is 140 °
